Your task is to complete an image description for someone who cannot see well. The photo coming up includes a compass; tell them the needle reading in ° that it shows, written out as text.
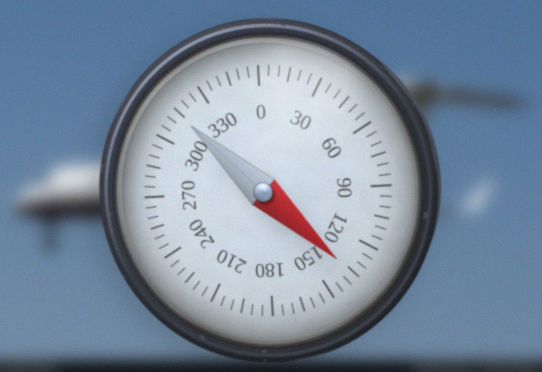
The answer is 135 °
